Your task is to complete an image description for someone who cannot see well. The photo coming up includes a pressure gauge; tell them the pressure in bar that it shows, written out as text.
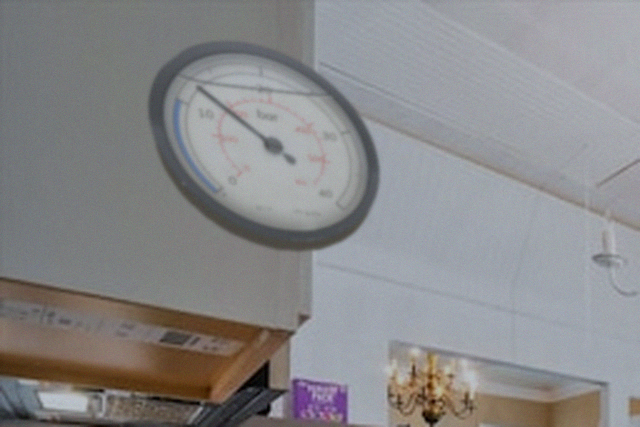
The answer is 12.5 bar
